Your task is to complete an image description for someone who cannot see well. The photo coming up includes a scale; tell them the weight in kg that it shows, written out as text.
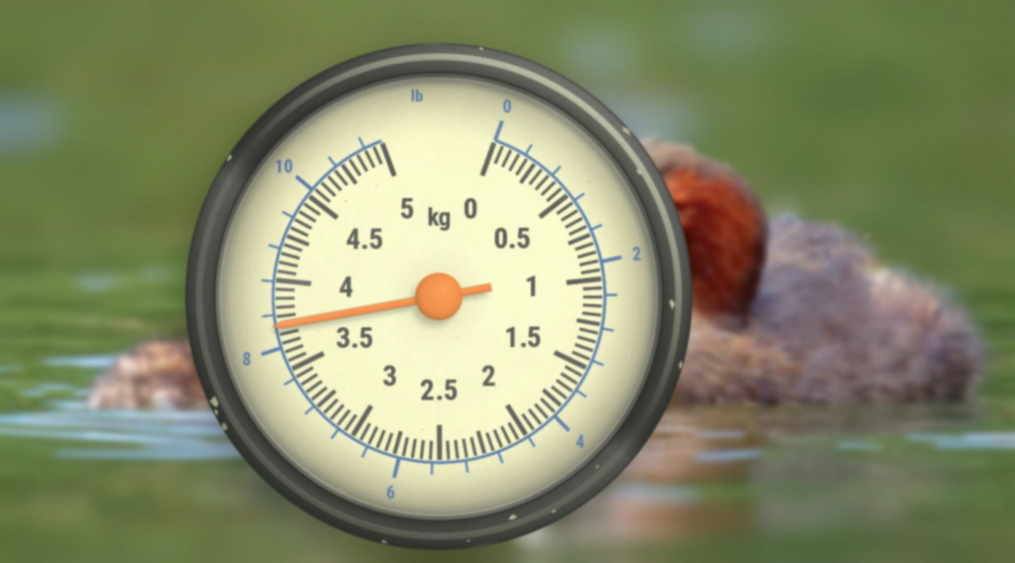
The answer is 3.75 kg
